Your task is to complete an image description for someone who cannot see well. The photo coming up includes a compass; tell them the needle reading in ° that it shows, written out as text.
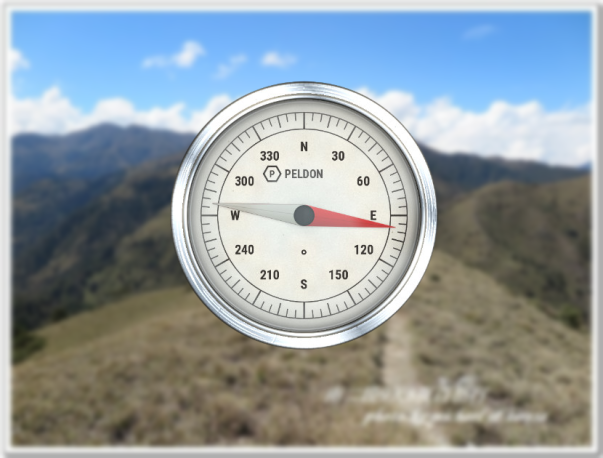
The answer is 97.5 °
